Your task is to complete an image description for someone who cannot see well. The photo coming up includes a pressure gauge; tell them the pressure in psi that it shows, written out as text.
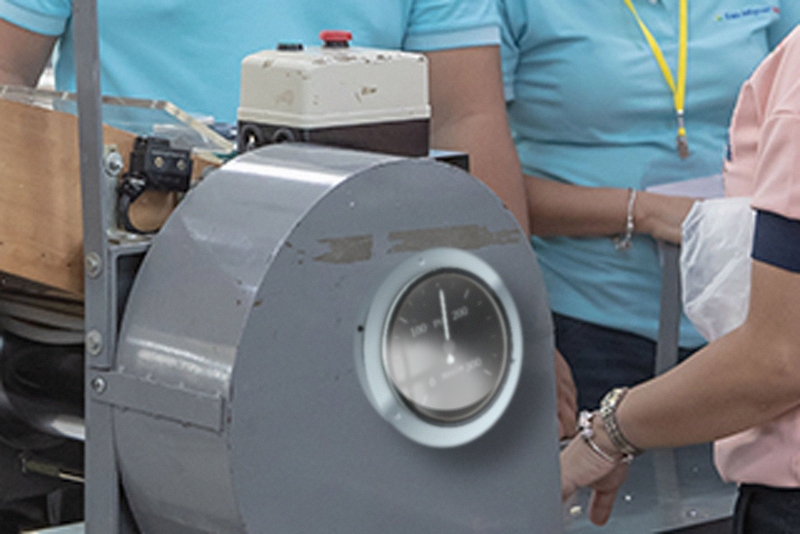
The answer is 160 psi
